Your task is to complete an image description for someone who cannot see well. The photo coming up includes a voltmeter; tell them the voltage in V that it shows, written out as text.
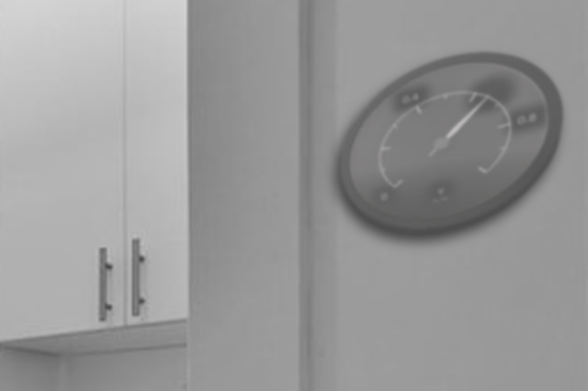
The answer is 0.65 V
